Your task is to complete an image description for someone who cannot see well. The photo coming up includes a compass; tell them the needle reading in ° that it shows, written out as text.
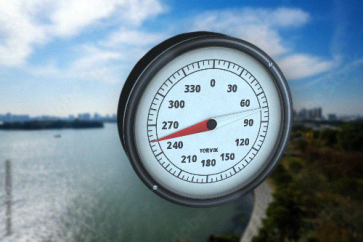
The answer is 255 °
